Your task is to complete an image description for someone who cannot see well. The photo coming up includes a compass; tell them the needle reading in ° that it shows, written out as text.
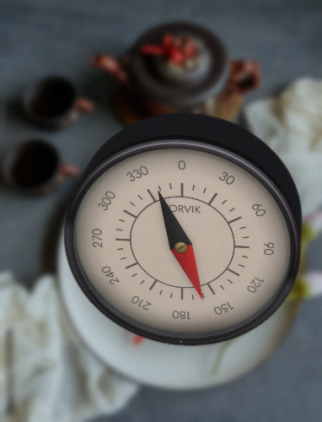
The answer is 160 °
